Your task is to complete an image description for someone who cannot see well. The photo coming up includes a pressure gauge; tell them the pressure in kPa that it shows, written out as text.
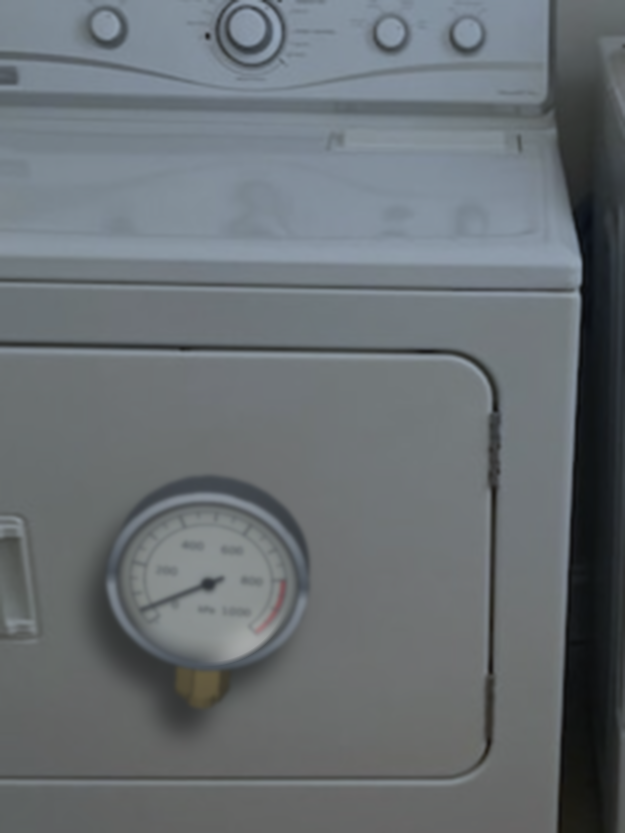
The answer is 50 kPa
